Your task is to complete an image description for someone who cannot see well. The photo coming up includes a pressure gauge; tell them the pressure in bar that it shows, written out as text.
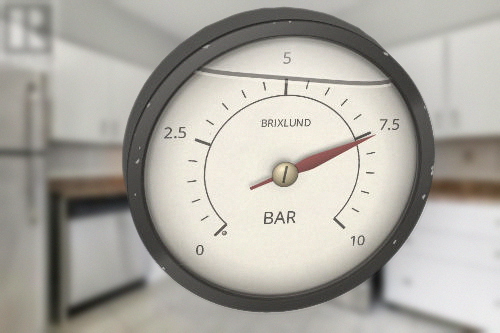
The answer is 7.5 bar
